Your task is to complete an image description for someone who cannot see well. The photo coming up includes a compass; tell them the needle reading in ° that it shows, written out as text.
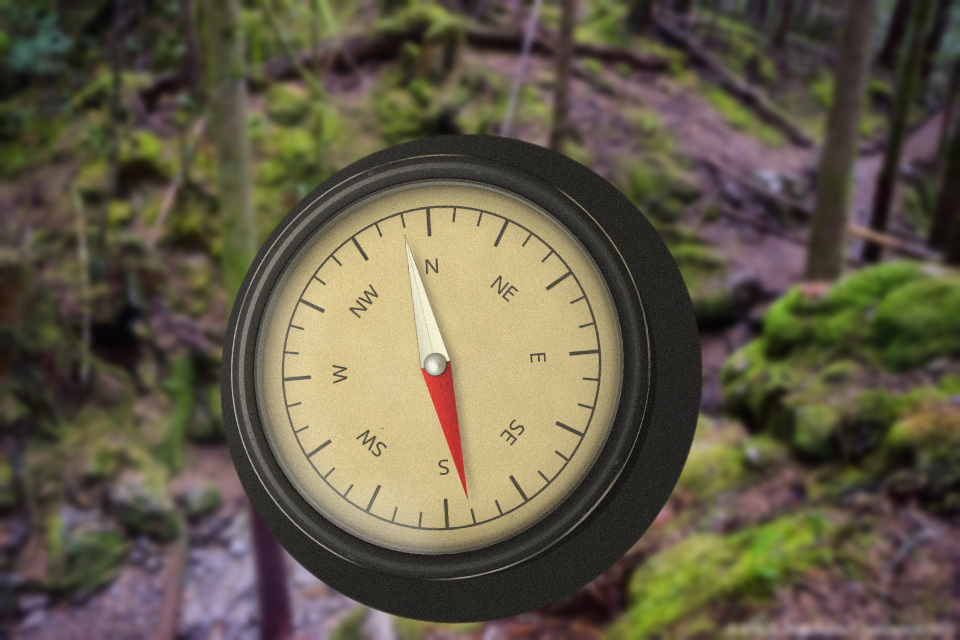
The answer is 170 °
